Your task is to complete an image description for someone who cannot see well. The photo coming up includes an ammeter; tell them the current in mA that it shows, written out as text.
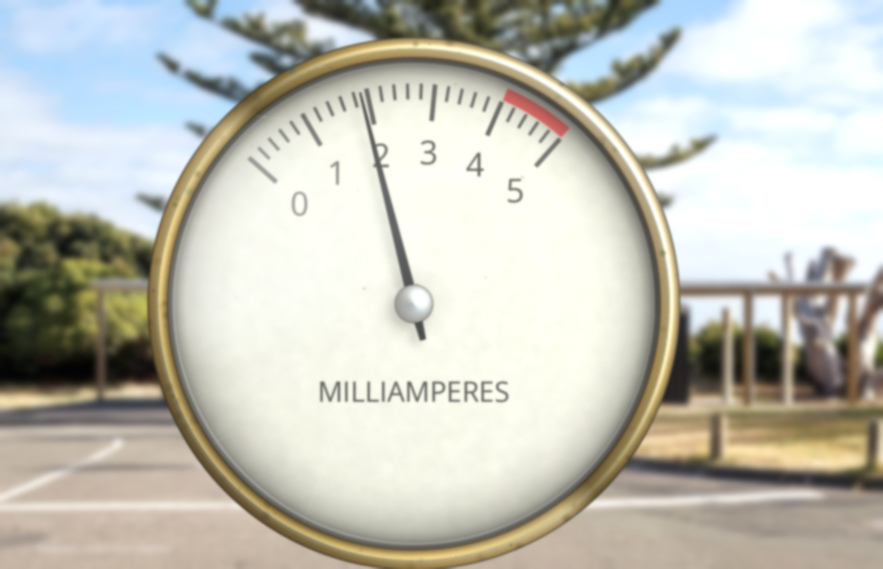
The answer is 1.9 mA
